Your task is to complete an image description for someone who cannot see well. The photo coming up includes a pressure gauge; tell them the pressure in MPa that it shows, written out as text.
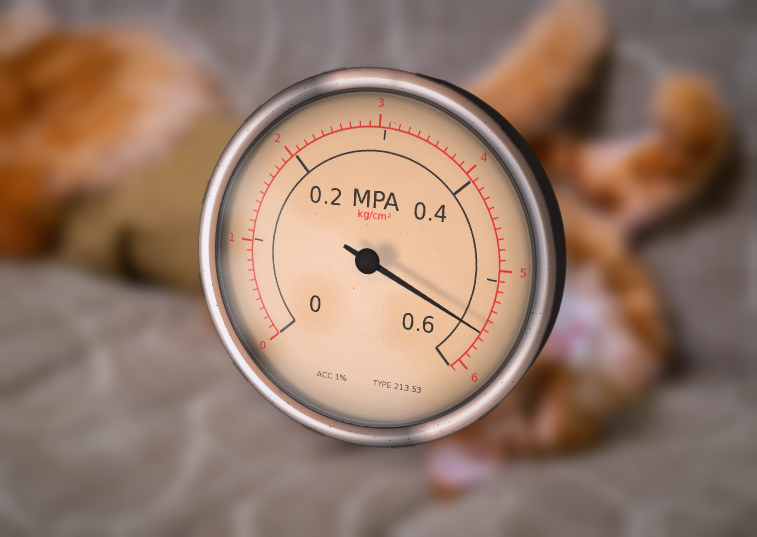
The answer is 0.55 MPa
